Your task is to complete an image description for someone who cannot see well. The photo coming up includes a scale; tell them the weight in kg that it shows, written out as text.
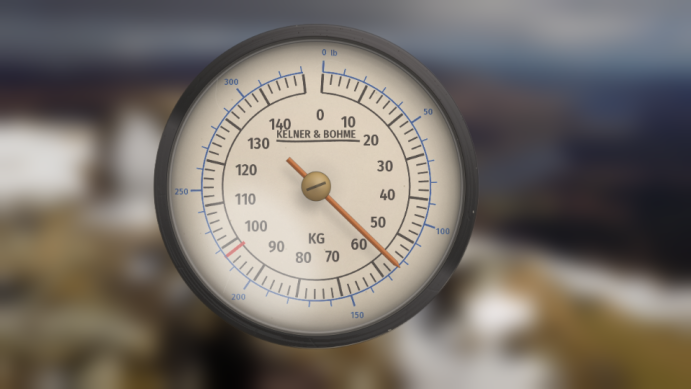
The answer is 56 kg
